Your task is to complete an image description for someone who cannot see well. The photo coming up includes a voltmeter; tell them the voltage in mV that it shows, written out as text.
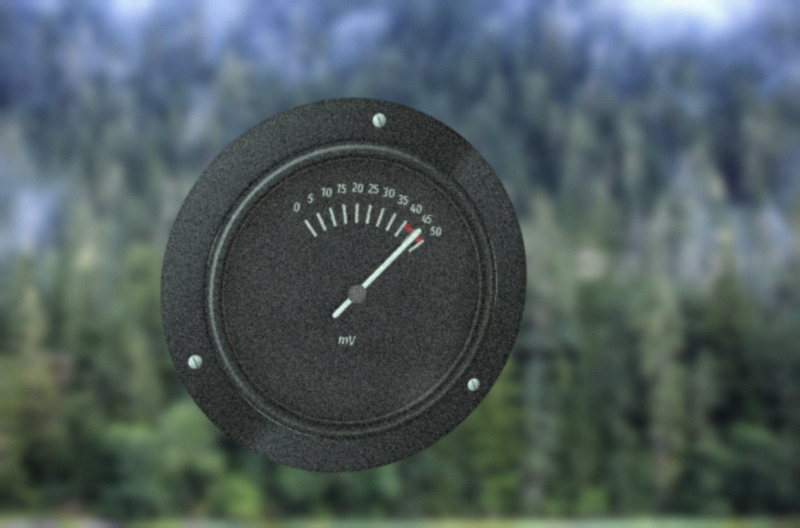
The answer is 45 mV
